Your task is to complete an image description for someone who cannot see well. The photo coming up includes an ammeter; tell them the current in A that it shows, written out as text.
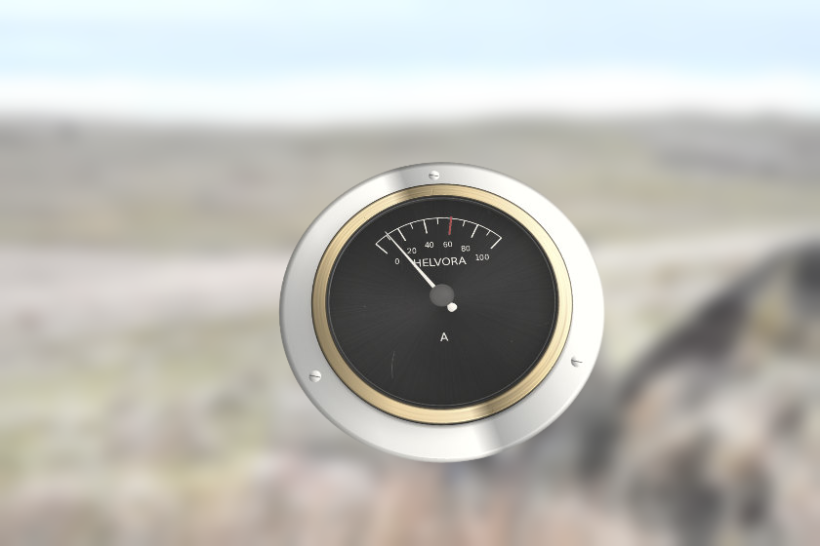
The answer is 10 A
